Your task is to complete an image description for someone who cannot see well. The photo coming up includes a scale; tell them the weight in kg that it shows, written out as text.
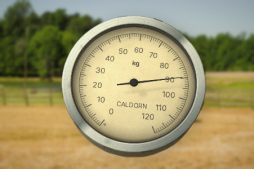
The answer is 90 kg
